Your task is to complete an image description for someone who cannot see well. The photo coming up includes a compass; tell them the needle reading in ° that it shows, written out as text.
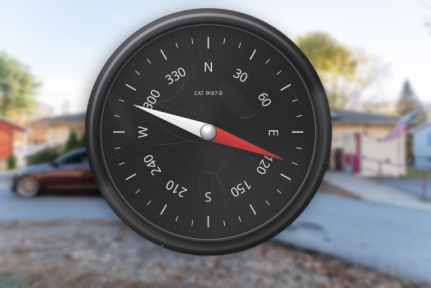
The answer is 110 °
